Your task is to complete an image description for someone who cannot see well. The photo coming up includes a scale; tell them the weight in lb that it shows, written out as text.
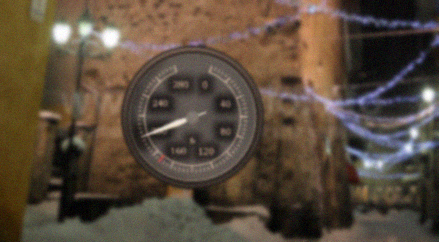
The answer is 200 lb
